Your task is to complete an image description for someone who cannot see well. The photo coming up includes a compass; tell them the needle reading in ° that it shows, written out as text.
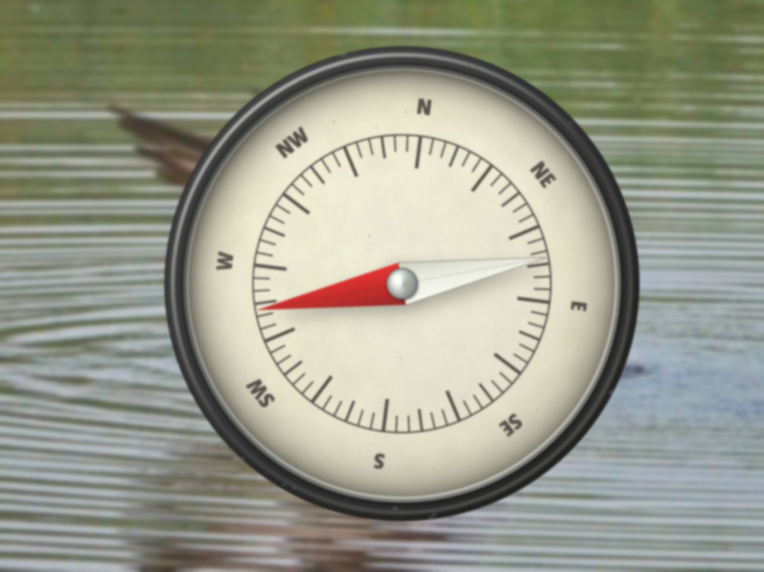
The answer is 252.5 °
